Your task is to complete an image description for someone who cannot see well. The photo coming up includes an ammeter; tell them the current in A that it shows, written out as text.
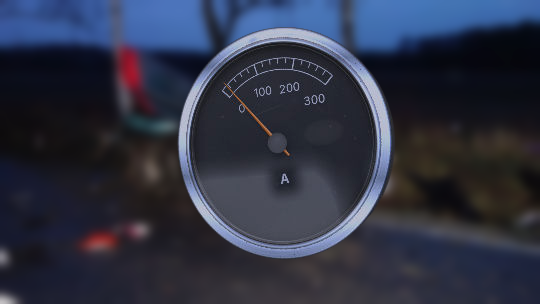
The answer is 20 A
